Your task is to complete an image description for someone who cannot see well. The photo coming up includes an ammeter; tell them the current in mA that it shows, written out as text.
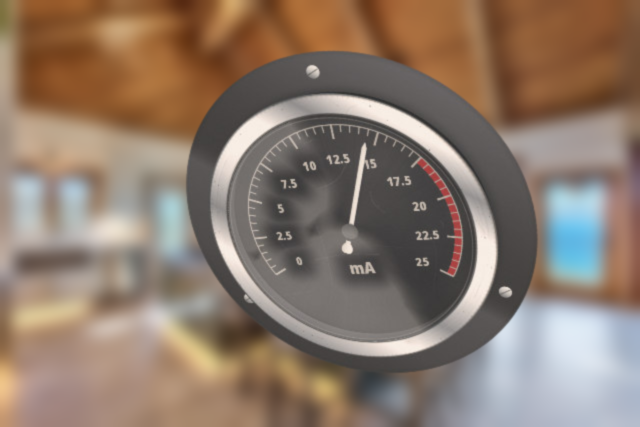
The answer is 14.5 mA
